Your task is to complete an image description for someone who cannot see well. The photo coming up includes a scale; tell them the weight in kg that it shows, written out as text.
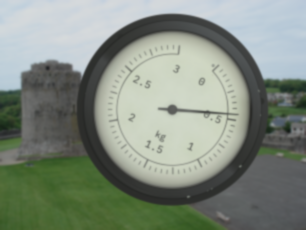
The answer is 0.45 kg
